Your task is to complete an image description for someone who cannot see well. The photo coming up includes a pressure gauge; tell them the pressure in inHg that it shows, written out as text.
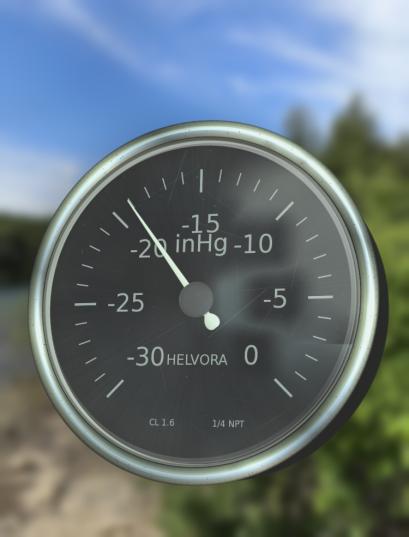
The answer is -19 inHg
